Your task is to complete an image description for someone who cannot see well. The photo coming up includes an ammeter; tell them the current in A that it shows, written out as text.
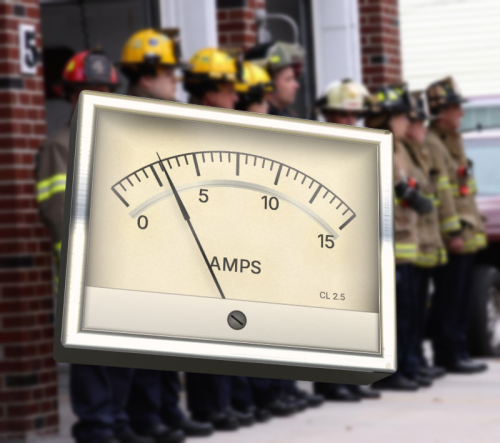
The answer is 3 A
